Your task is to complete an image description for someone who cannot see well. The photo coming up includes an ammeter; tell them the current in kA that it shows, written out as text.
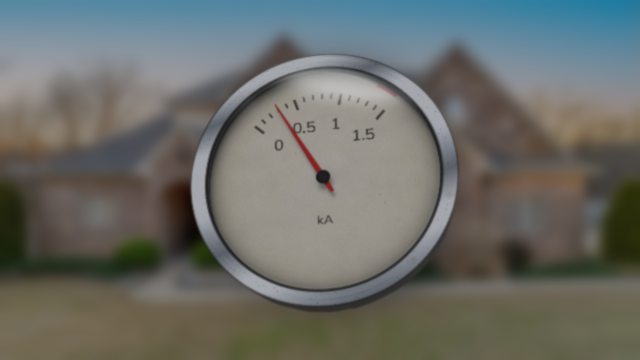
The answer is 0.3 kA
